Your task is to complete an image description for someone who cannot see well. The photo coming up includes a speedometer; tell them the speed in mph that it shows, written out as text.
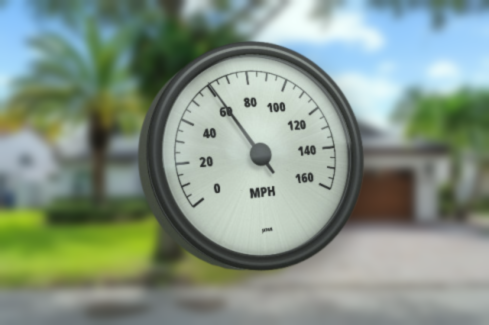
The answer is 60 mph
